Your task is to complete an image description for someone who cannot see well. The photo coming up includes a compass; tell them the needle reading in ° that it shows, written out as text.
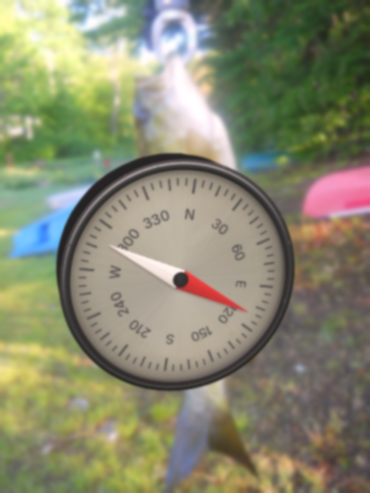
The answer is 110 °
